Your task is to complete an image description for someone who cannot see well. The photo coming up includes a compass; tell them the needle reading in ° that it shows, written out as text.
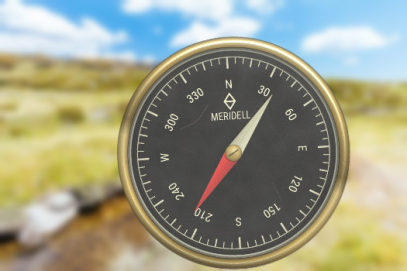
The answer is 217.5 °
